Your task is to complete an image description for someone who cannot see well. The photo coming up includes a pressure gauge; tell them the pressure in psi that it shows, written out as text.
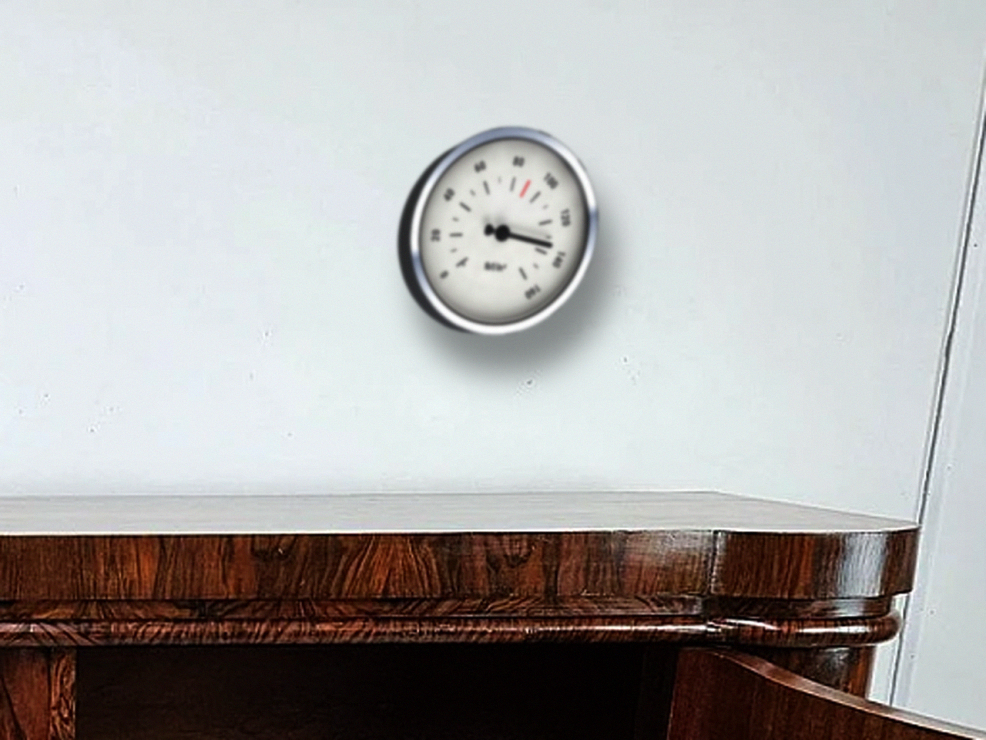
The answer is 135 psi
